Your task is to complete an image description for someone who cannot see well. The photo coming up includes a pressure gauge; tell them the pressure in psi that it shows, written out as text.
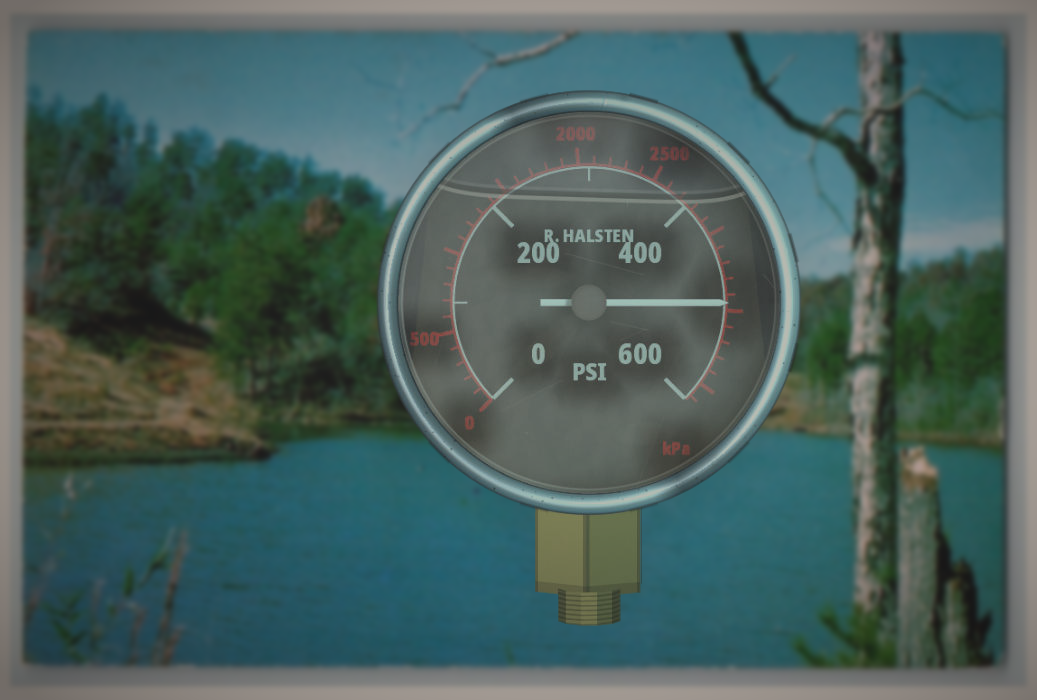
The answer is 500 psi
